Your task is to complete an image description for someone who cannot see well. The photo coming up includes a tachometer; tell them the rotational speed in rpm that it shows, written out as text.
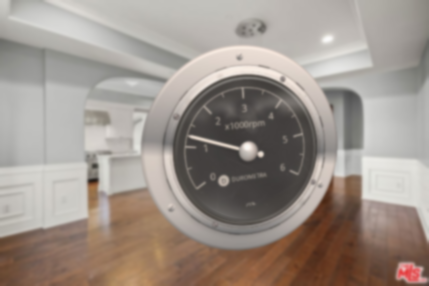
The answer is 1250 rpm
